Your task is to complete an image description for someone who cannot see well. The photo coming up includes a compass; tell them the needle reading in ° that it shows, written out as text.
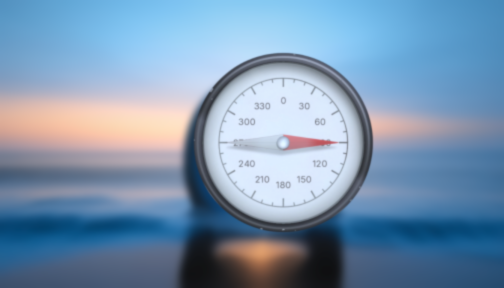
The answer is 90 °
